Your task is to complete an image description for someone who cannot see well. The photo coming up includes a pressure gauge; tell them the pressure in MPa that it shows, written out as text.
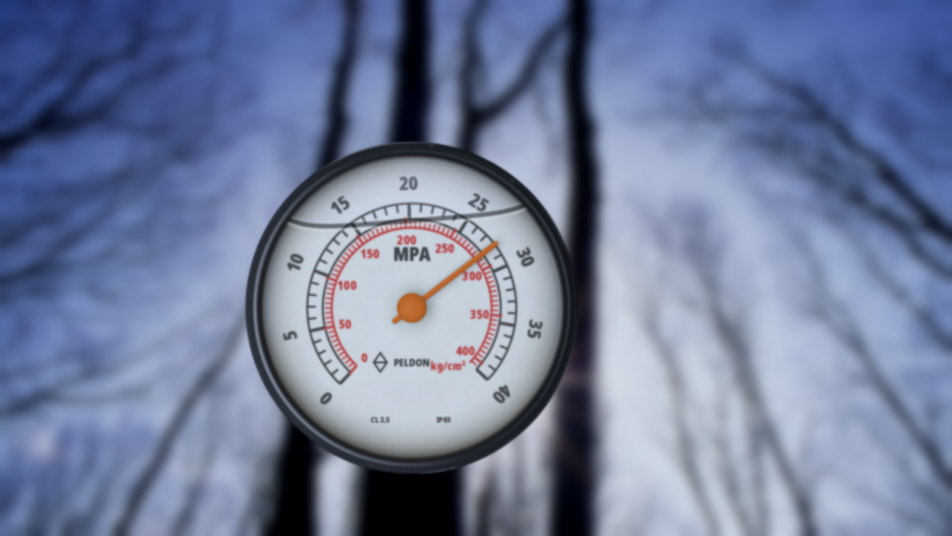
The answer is 28 MPa
